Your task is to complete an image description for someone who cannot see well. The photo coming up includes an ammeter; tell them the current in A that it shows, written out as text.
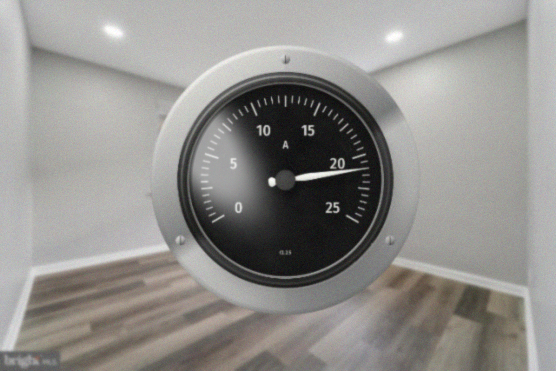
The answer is 21 A
